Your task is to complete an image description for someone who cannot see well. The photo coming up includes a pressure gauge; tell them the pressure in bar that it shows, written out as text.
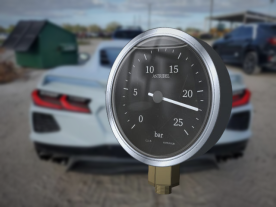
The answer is 22 bar
